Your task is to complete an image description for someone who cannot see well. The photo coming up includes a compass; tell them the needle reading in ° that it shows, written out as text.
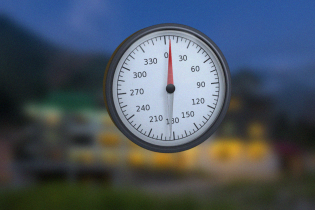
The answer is 5 °
